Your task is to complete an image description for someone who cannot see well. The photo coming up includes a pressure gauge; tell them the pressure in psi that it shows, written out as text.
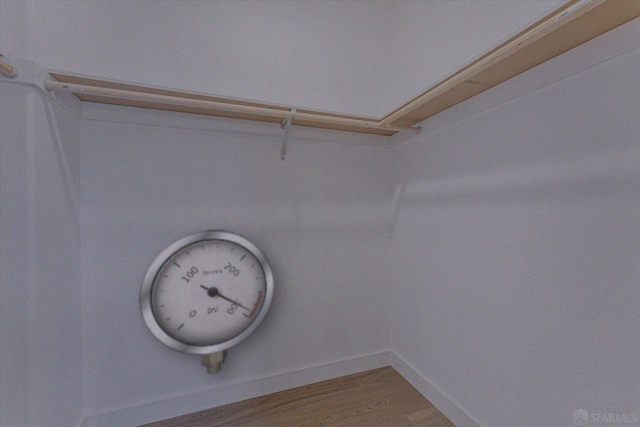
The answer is 290 psi
